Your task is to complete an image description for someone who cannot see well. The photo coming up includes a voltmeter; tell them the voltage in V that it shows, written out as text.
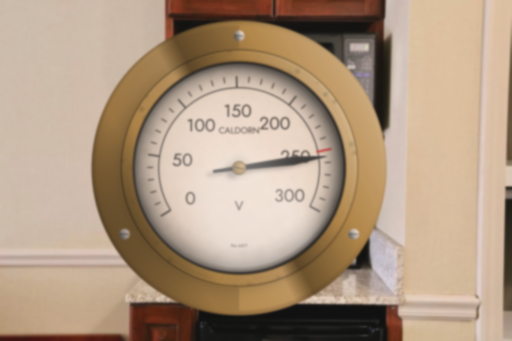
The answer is 255 V
